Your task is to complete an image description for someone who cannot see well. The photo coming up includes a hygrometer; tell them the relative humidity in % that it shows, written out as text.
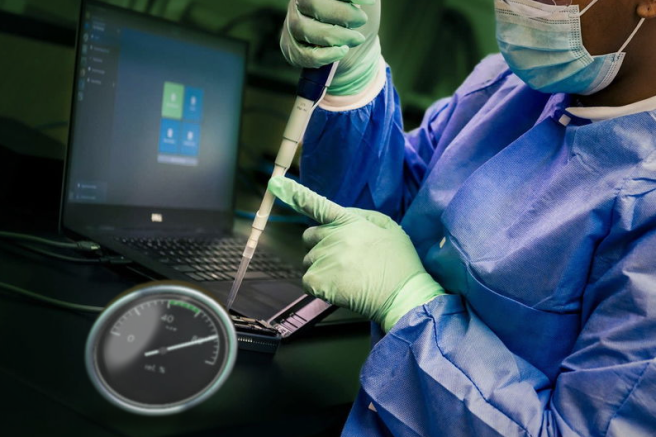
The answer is 80 %
